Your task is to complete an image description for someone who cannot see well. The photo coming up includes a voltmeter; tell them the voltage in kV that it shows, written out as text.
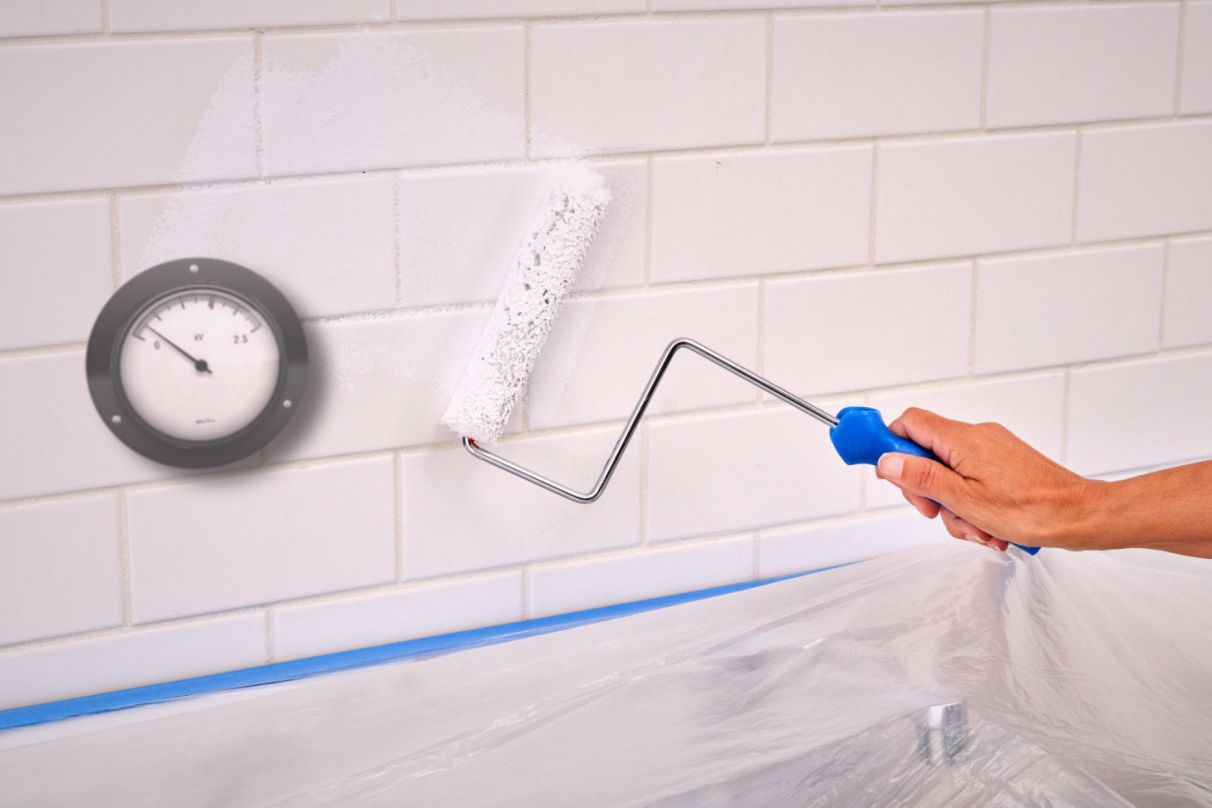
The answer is 0.25 kV
